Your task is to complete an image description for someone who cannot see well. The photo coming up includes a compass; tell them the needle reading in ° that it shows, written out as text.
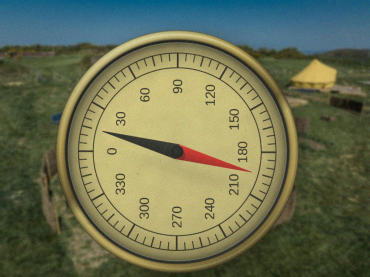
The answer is 195 °
